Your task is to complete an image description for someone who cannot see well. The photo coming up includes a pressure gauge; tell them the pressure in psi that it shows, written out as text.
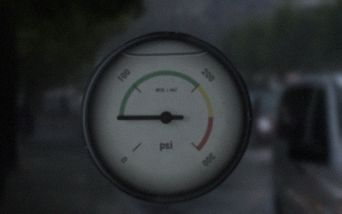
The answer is 50 psi
